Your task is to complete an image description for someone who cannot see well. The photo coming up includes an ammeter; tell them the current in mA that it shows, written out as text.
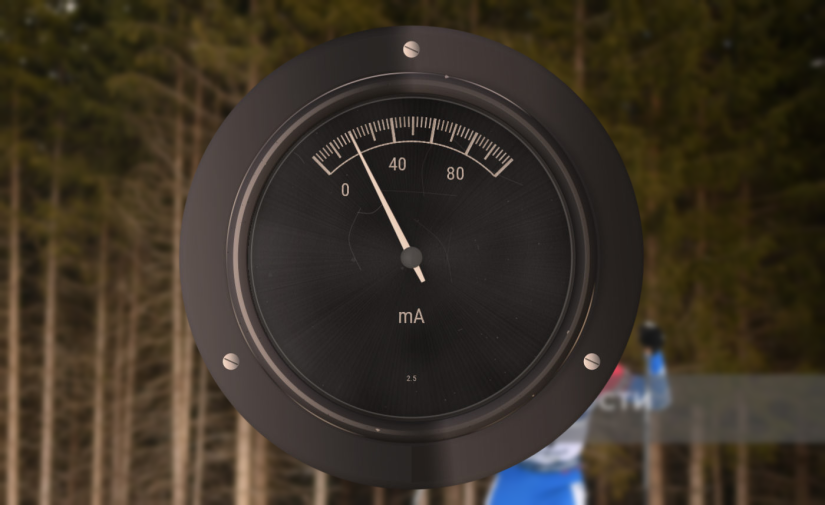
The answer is 20 mA
